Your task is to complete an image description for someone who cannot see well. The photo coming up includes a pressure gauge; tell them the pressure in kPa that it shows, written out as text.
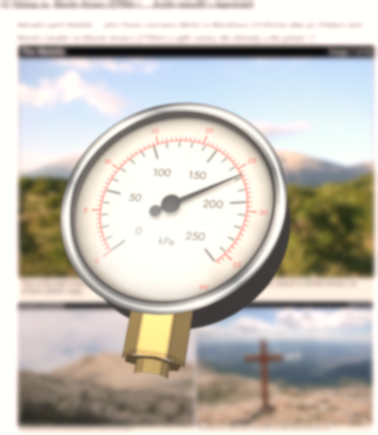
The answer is 180 kPa
